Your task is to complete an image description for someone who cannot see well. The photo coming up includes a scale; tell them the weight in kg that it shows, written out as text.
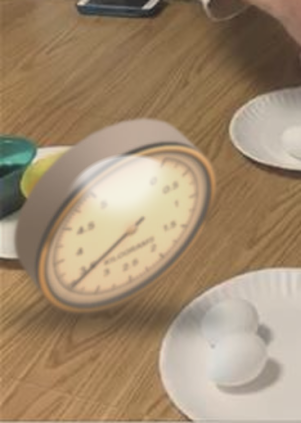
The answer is 3.5 kg
